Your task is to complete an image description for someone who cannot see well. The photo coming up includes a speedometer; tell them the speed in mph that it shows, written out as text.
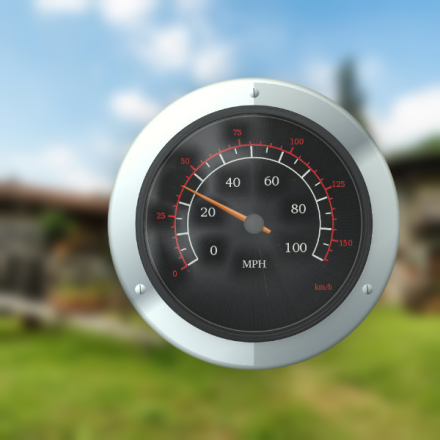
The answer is 25 mph
